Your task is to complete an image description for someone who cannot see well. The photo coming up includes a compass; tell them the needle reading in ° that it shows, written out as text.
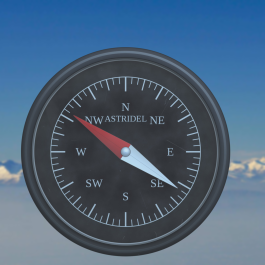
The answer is 305 °
